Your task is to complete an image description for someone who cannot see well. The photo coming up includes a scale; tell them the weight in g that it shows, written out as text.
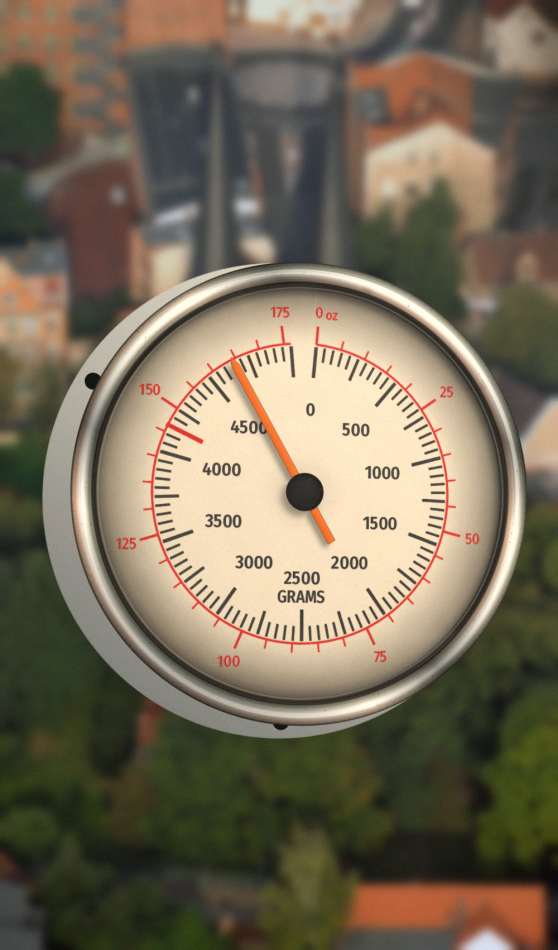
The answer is 4650 g
